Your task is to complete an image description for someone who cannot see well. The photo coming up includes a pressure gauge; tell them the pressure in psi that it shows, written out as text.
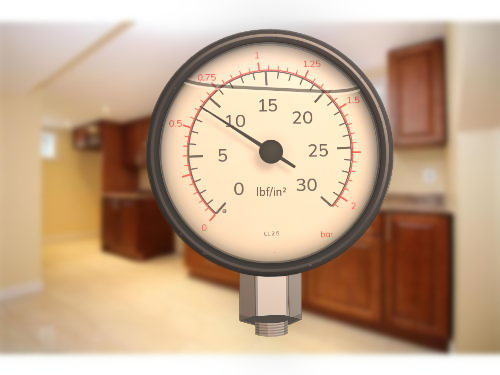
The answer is 9 psi
